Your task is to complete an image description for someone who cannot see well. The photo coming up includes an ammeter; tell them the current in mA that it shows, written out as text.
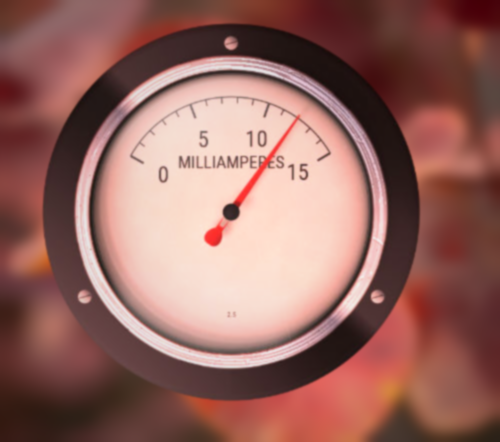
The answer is 12 mA
